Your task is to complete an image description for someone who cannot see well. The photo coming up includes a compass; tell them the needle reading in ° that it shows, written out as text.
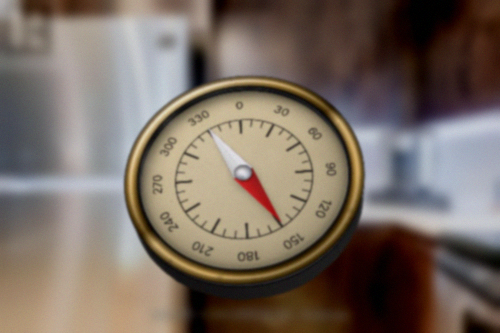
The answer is 150 °
